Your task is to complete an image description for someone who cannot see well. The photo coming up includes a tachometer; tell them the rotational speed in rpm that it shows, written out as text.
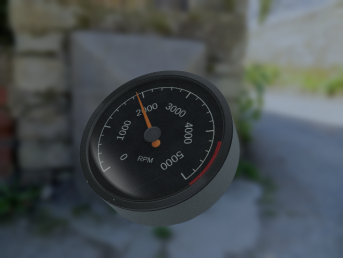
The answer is 1900 rpm
